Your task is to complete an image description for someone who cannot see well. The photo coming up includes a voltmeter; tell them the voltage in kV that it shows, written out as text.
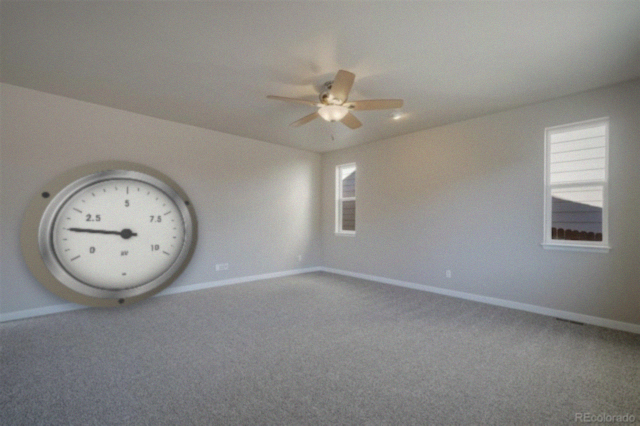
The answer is 1.5 kV
